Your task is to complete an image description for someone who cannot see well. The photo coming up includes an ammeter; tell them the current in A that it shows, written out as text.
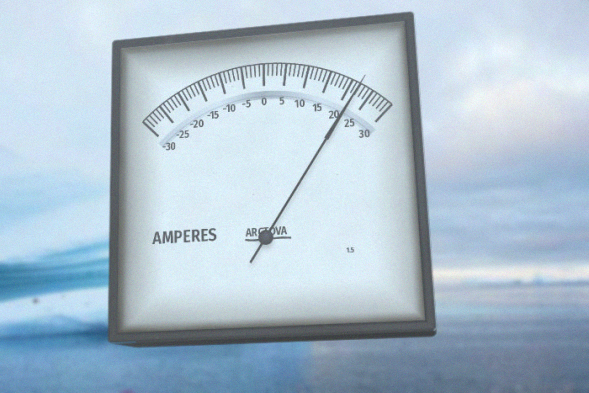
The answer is 22 A
